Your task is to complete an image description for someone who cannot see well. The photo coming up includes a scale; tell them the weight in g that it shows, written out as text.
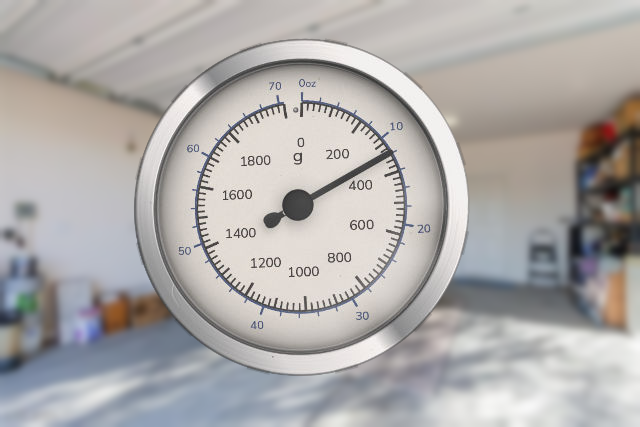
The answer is 340 g
